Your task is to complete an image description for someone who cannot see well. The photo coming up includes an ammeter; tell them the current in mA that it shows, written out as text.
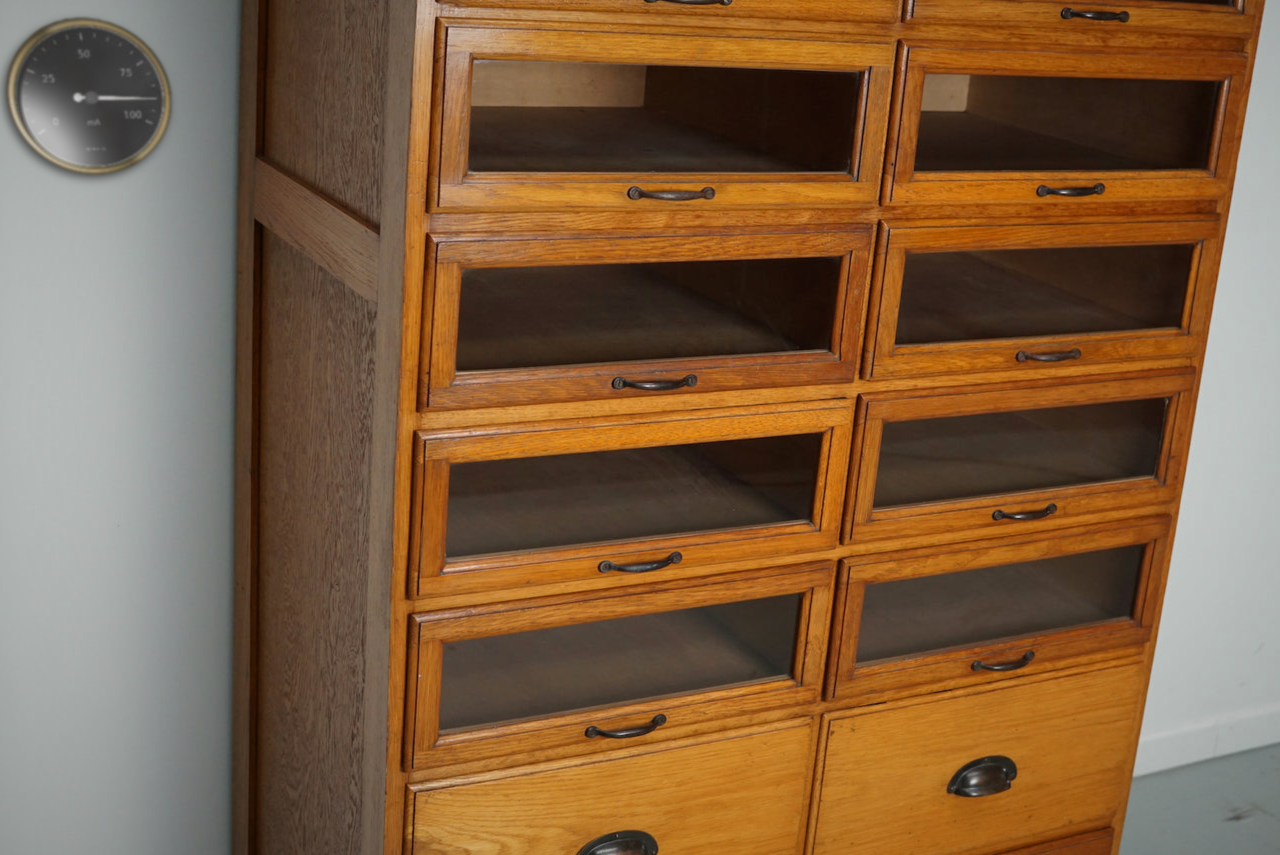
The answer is 90 mA
